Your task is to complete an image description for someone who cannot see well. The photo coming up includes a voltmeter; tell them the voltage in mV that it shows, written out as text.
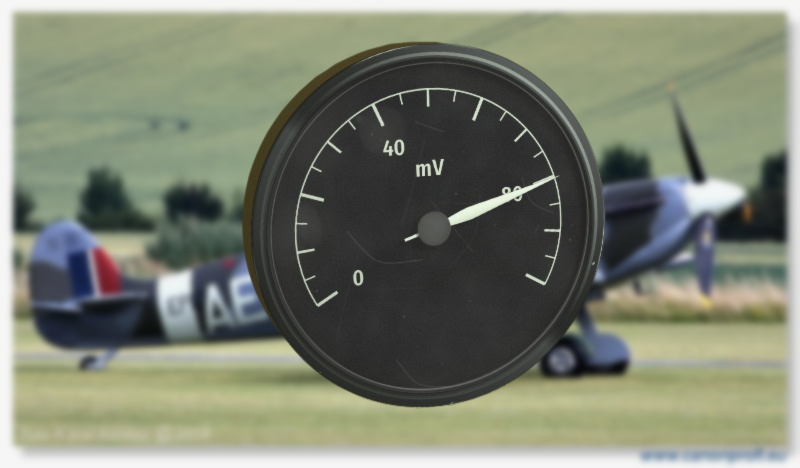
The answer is 80 mV
